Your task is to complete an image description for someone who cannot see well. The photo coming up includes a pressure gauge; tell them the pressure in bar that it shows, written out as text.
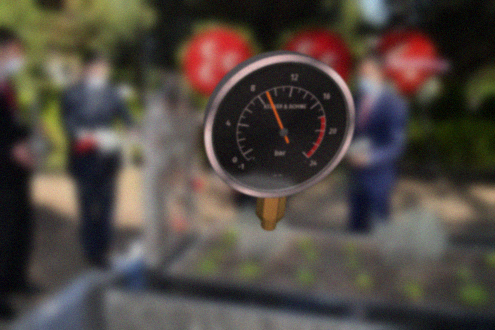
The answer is 9 bar
